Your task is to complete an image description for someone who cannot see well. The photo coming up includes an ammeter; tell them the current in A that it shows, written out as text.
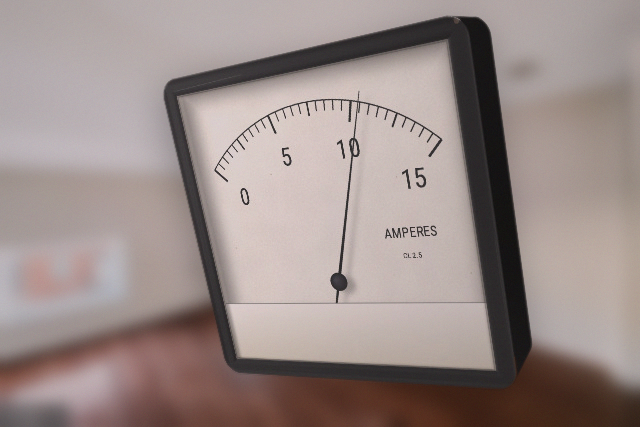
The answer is 10.5 A
